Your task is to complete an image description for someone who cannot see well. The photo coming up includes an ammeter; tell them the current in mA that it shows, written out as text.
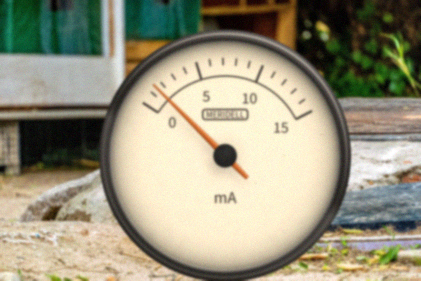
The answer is 1.5 mA
